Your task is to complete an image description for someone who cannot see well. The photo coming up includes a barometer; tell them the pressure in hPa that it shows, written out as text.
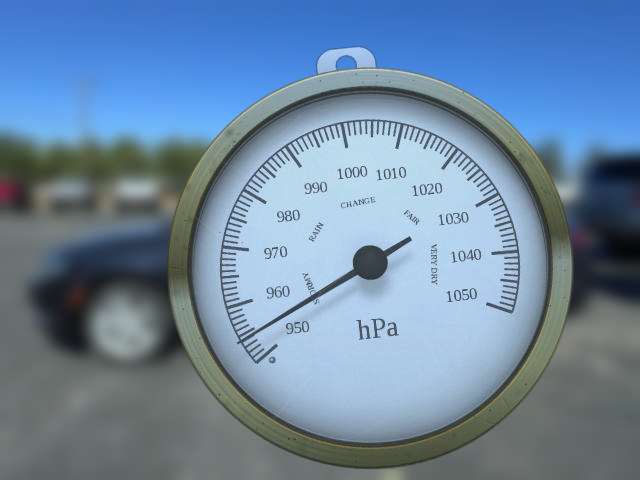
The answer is 954 hPa
